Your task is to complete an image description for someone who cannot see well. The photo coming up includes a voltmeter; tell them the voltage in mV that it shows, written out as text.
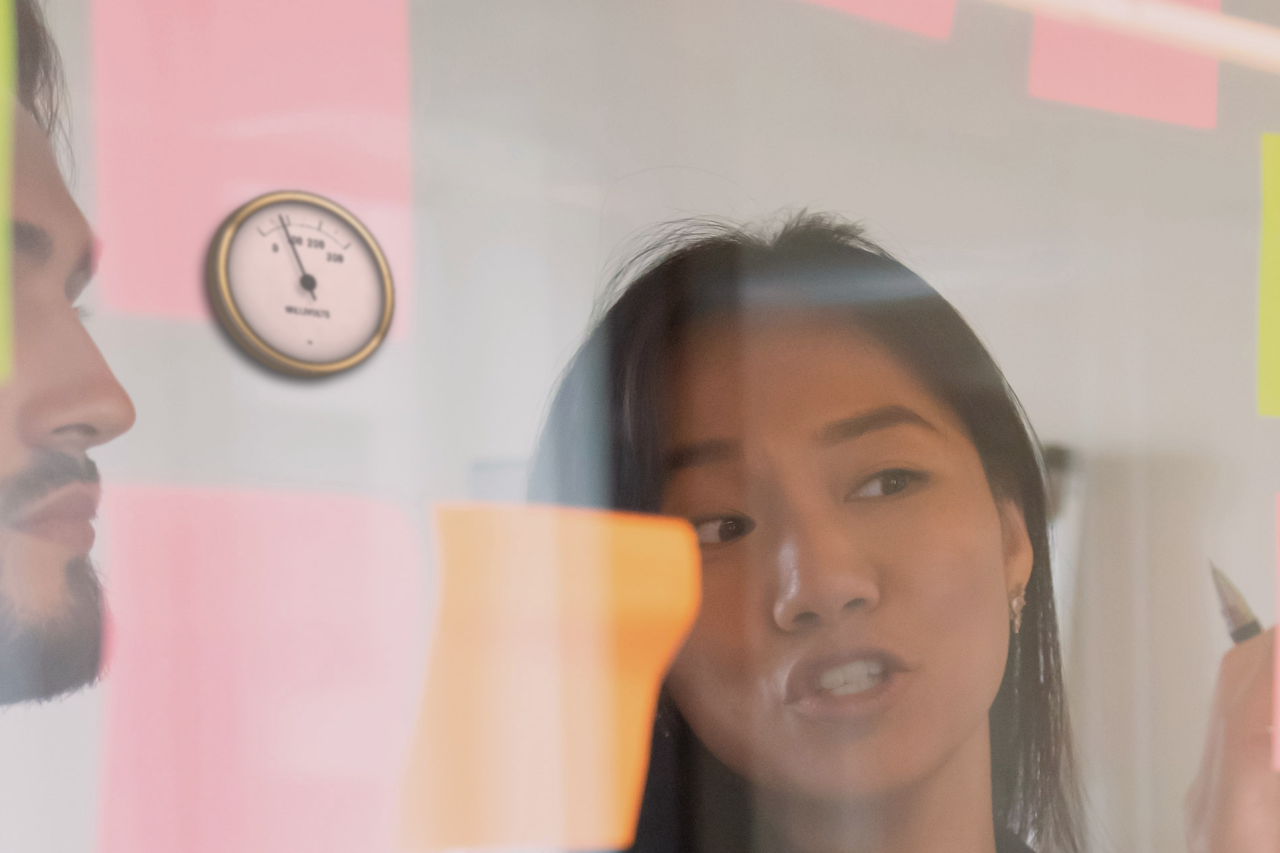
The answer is 75 mV
